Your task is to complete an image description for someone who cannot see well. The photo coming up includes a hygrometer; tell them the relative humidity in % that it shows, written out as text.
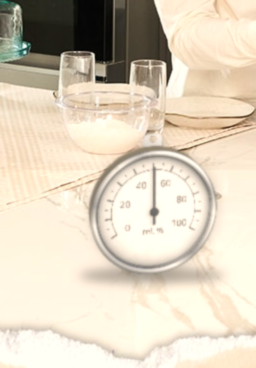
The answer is 50 %
